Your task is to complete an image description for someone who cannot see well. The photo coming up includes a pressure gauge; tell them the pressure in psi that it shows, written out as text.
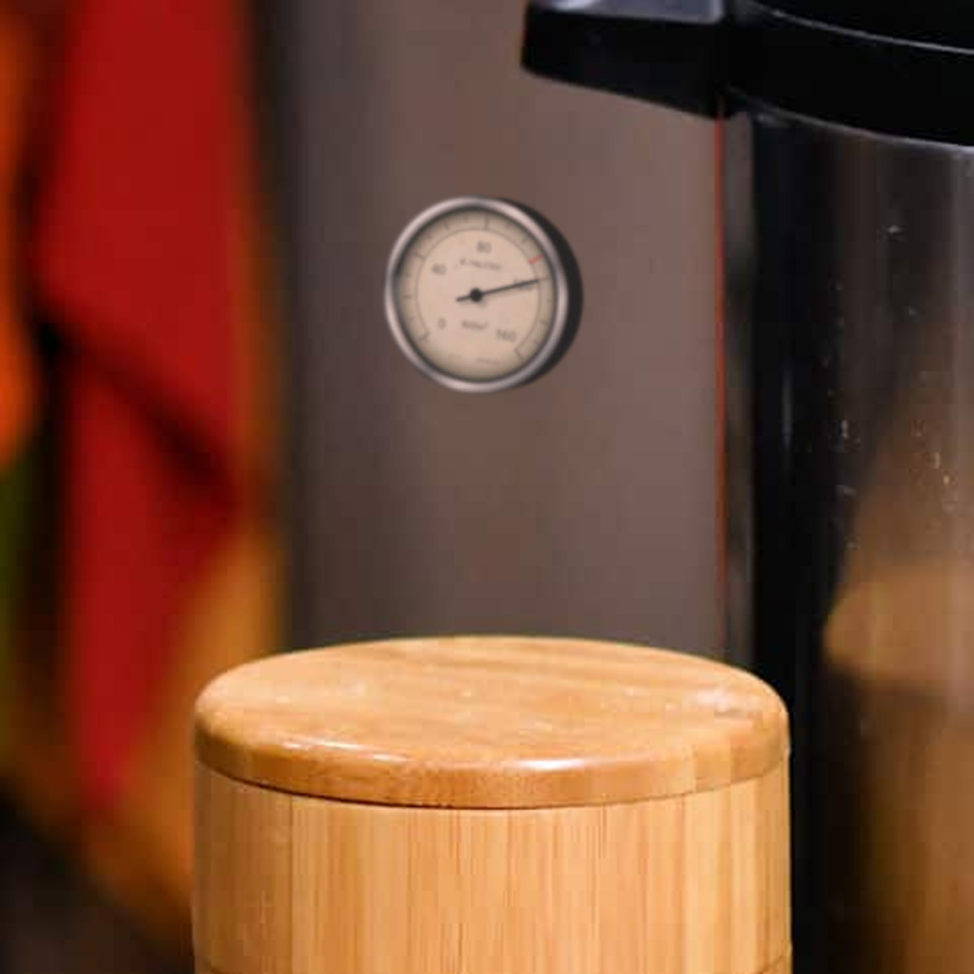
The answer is 120 psi
